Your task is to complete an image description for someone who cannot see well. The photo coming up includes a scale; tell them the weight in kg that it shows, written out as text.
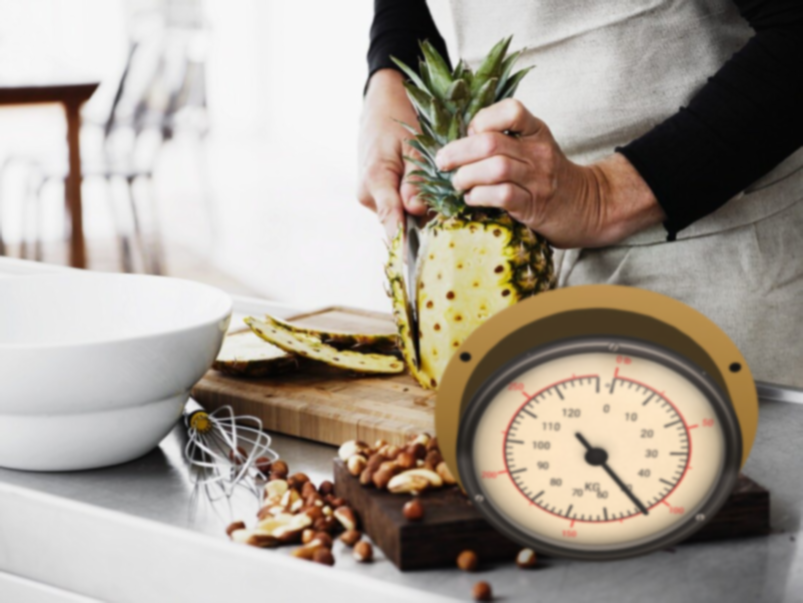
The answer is 50 kg
